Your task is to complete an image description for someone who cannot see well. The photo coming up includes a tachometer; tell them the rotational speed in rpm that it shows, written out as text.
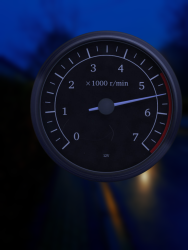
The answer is 5500 rpm
